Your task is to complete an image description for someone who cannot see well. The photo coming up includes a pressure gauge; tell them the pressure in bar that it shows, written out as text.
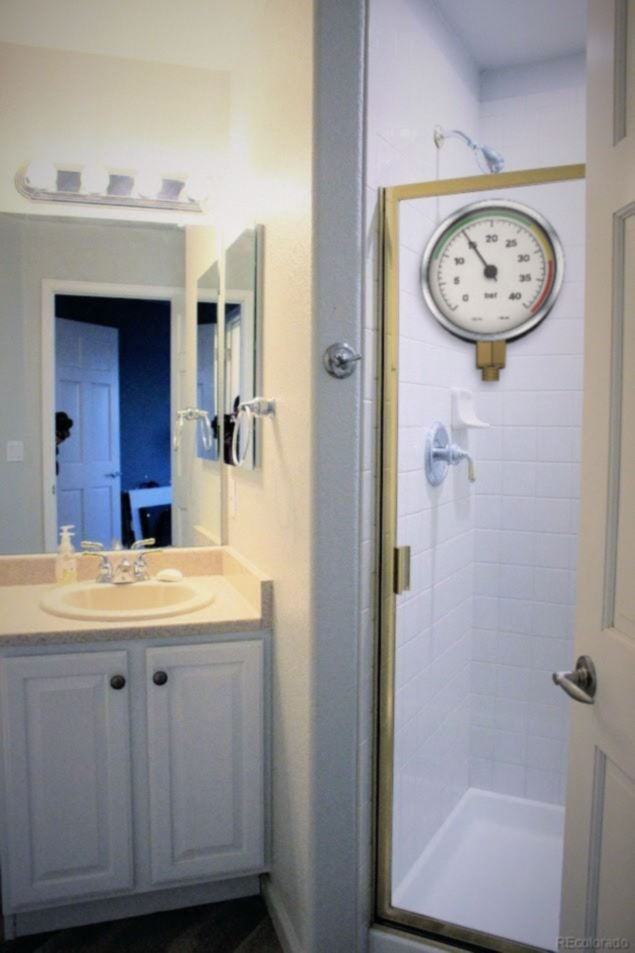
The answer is 15 bar
